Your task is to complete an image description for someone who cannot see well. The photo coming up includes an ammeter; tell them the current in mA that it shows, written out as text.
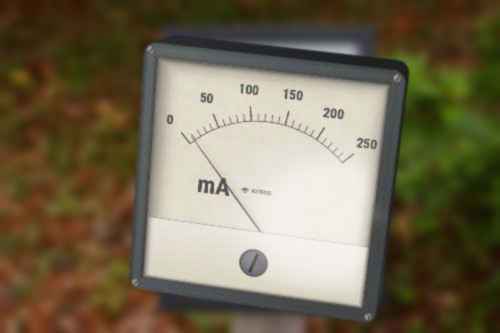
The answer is 10 mA
